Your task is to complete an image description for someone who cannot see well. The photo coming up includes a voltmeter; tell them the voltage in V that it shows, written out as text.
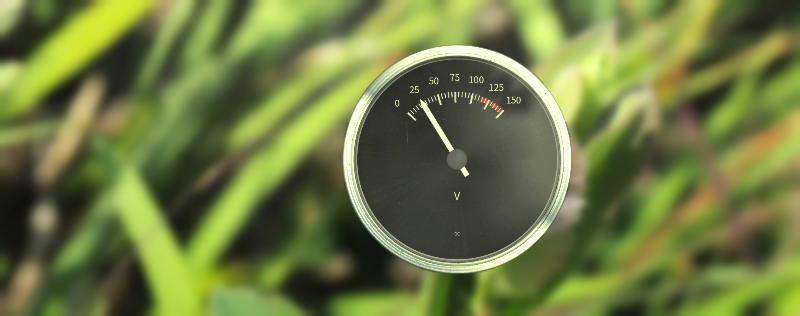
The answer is 25 V
